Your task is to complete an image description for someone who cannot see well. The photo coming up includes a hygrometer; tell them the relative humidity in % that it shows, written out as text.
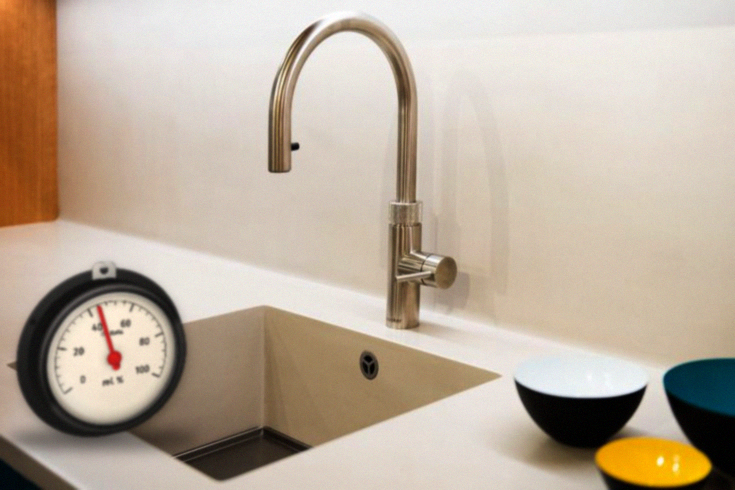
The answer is 44 %
